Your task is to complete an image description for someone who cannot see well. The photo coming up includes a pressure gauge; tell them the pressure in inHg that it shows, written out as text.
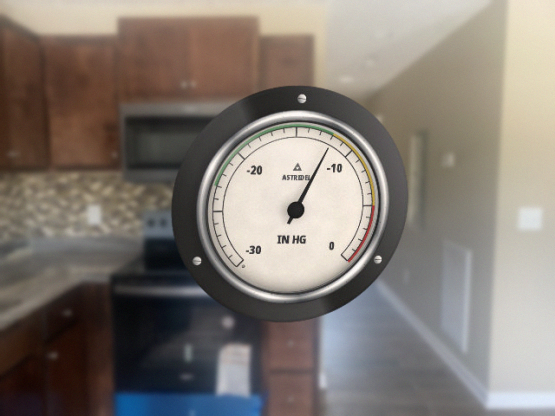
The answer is -12 inHg
